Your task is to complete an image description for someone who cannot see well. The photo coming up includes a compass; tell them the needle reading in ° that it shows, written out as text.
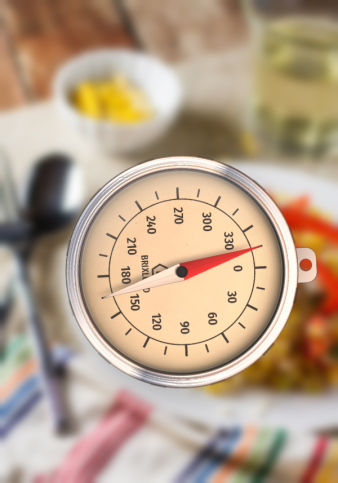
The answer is 345 °
